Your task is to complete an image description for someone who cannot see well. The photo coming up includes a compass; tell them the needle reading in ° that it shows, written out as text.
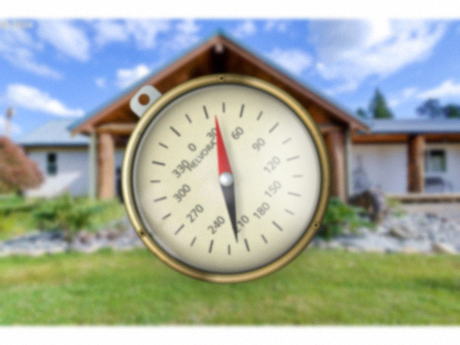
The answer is 37.5 °
